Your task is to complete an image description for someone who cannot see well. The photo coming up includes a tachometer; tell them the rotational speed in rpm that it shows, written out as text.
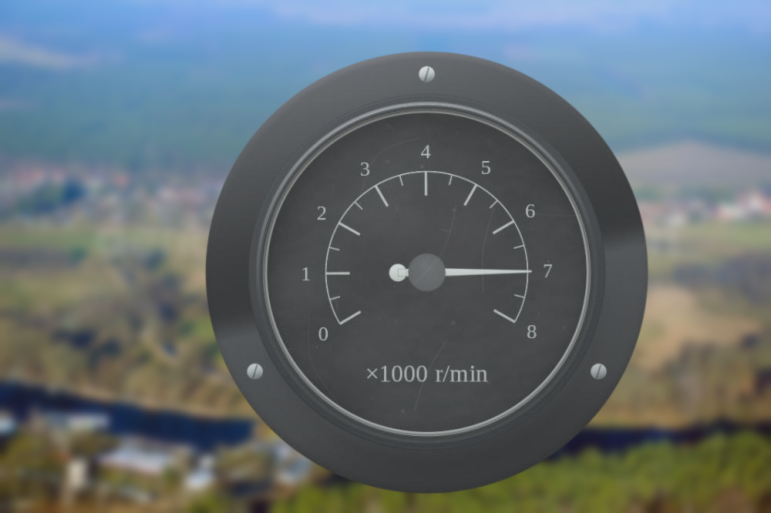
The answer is 7000 rpm
